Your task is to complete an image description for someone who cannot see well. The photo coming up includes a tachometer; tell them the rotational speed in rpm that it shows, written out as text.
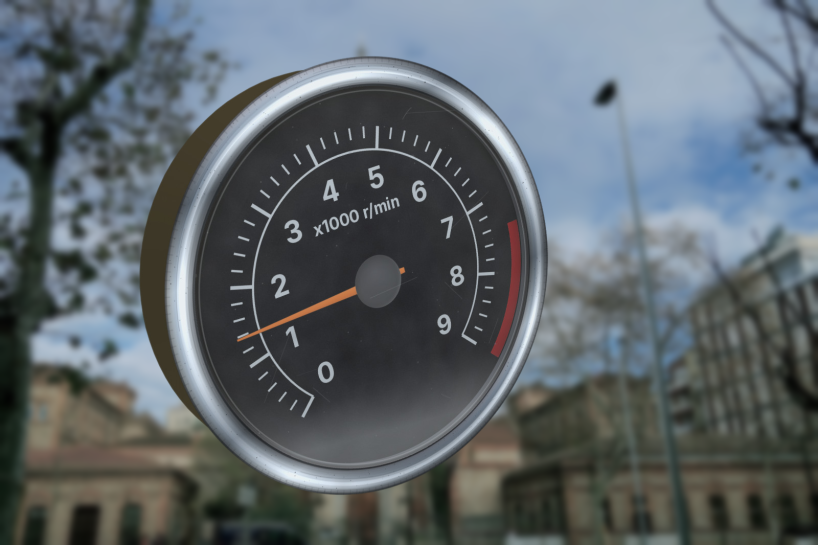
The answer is 1400 rpm
